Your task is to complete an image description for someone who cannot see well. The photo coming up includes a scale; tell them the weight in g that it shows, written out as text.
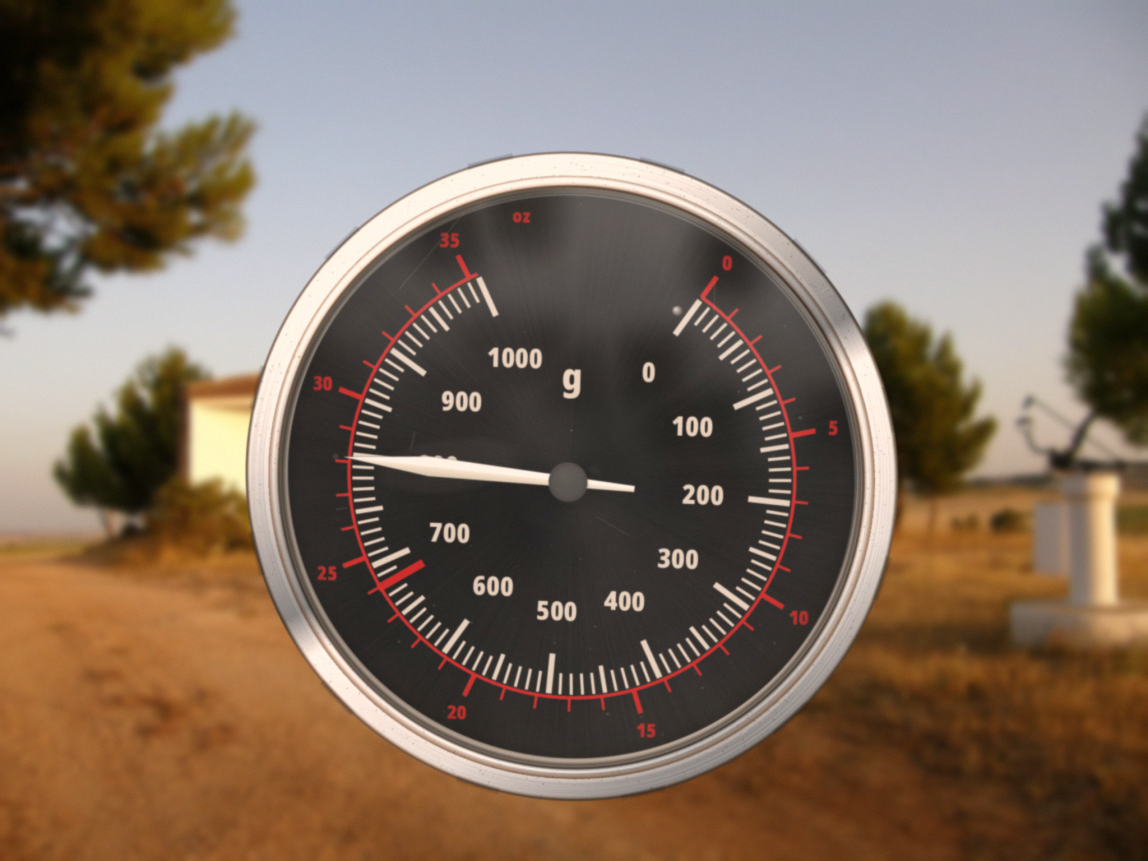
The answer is 800 g
